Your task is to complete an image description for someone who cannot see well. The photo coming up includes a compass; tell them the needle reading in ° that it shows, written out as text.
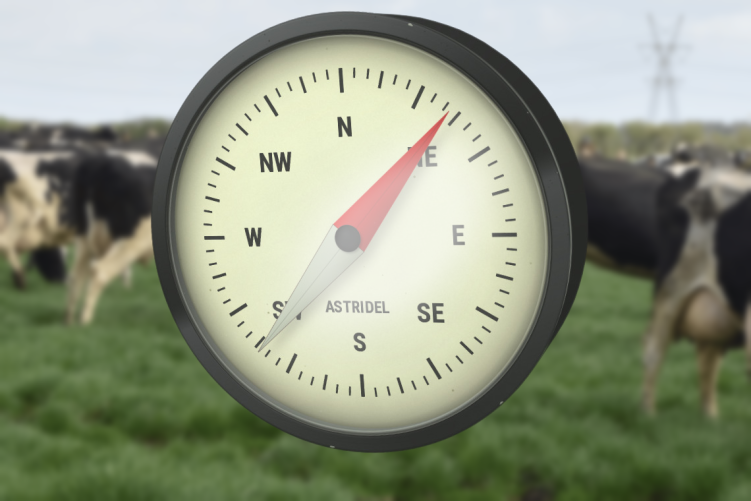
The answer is 42.5 °
